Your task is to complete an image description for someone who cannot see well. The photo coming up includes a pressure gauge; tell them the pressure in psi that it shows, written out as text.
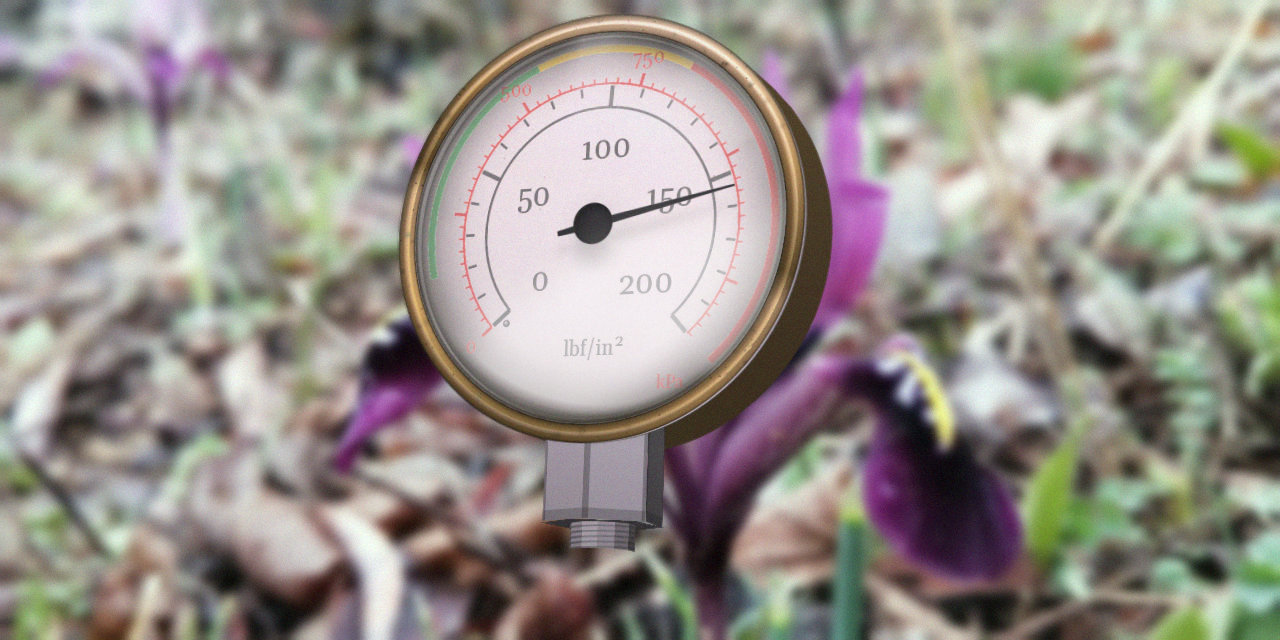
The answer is 155 psi
